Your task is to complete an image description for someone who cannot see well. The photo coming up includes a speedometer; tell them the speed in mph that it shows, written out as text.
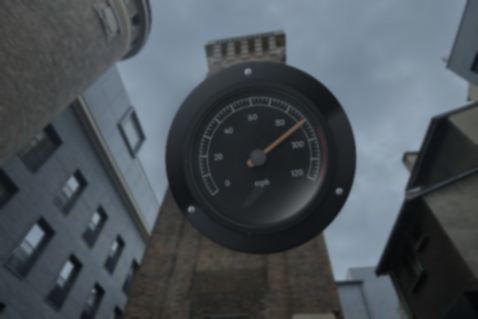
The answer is 90 mph
